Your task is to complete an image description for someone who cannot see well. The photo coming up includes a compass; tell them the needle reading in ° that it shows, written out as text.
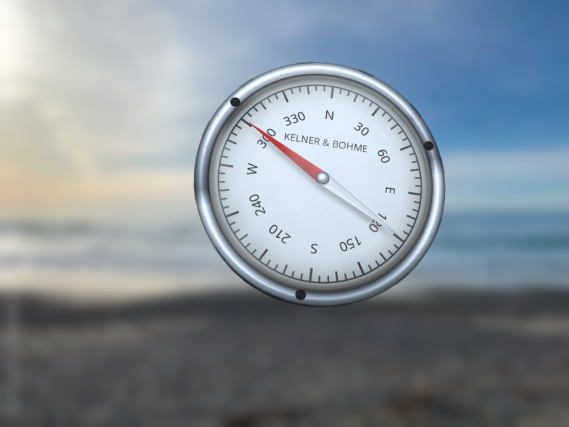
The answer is 300 °
